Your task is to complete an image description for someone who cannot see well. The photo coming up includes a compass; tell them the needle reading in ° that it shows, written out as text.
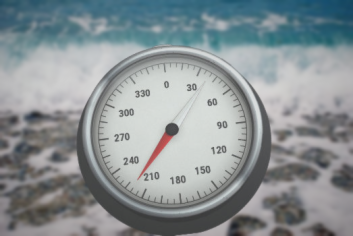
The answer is 220 °
